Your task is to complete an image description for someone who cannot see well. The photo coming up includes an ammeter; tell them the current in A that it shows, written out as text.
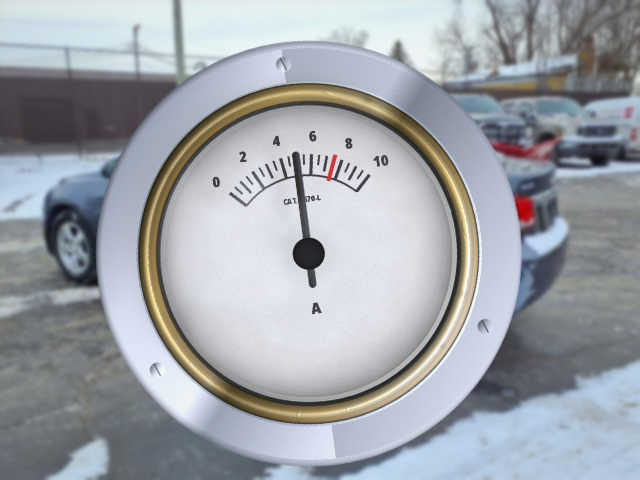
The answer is 5 A
